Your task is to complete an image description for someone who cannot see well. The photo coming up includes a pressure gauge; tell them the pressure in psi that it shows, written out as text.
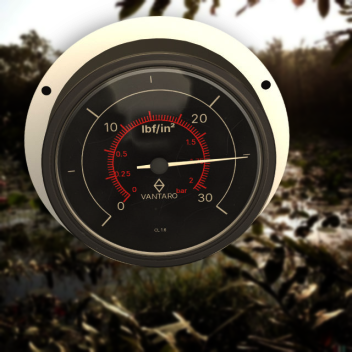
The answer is 25 psi
